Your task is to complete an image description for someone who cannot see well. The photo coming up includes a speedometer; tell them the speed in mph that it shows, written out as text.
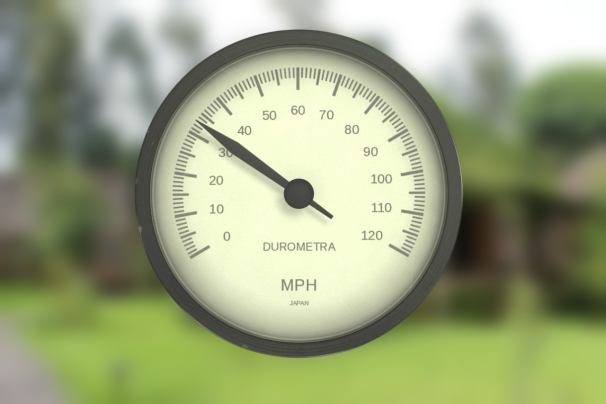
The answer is 33 mph
